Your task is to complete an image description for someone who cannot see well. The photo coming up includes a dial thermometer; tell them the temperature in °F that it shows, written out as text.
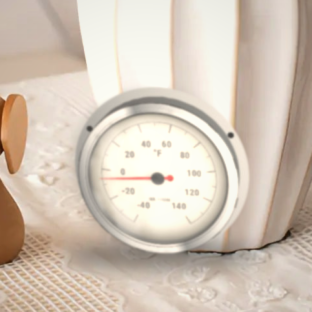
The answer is -5 °F
